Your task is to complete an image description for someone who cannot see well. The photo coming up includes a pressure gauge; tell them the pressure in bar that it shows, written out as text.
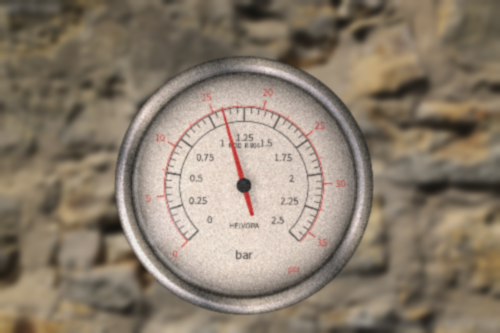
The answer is 1.1 bar
